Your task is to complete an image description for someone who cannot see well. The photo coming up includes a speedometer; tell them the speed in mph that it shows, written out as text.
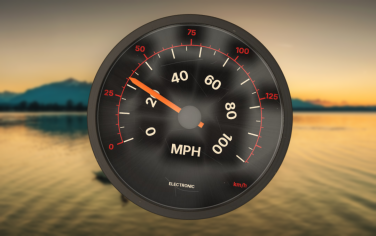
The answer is 22.5 mph
